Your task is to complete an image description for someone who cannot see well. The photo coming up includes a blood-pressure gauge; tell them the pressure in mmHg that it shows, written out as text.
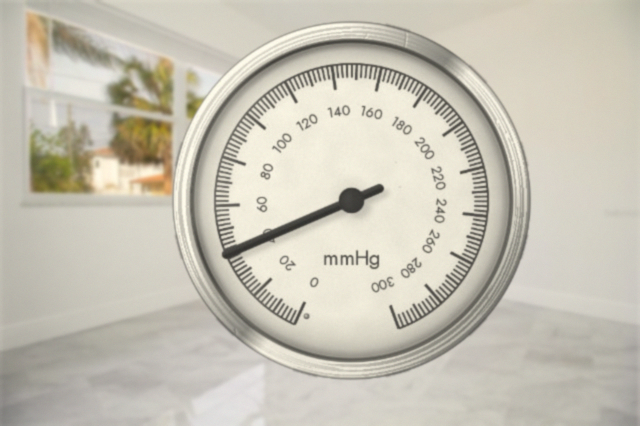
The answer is 40 mmHg
